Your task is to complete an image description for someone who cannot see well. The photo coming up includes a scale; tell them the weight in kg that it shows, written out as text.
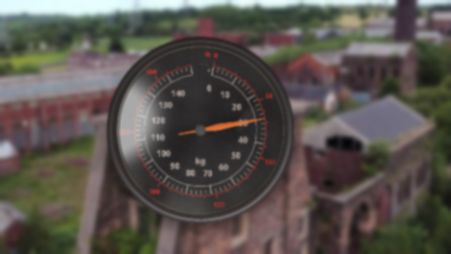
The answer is 30 kg
